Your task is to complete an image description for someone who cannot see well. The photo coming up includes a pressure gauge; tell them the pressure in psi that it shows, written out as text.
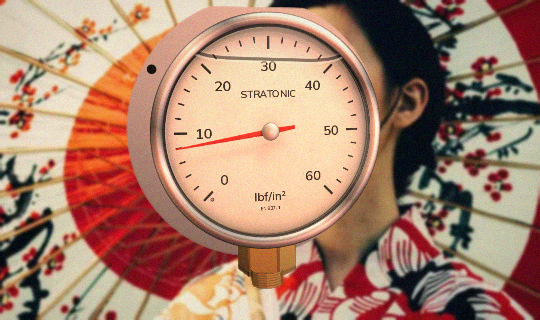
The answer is 8 psi
